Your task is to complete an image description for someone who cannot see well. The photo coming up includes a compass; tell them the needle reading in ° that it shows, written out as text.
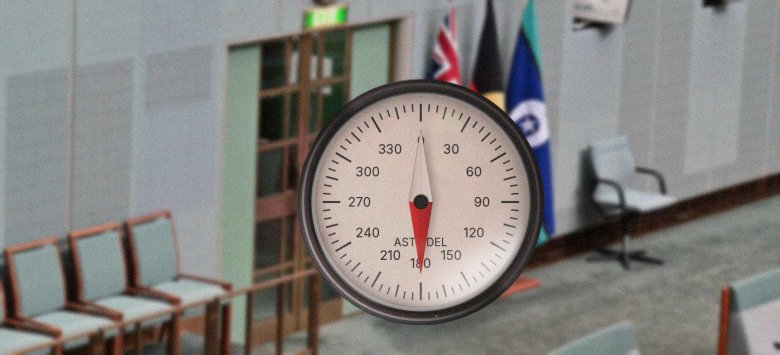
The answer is 180 °
